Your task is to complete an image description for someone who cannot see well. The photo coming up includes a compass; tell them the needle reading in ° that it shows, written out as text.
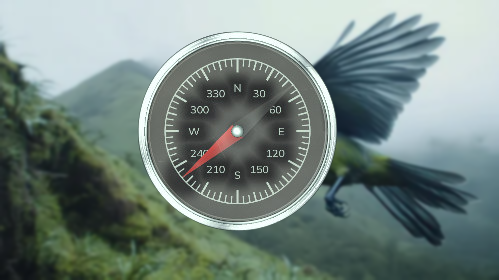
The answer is 230 °
